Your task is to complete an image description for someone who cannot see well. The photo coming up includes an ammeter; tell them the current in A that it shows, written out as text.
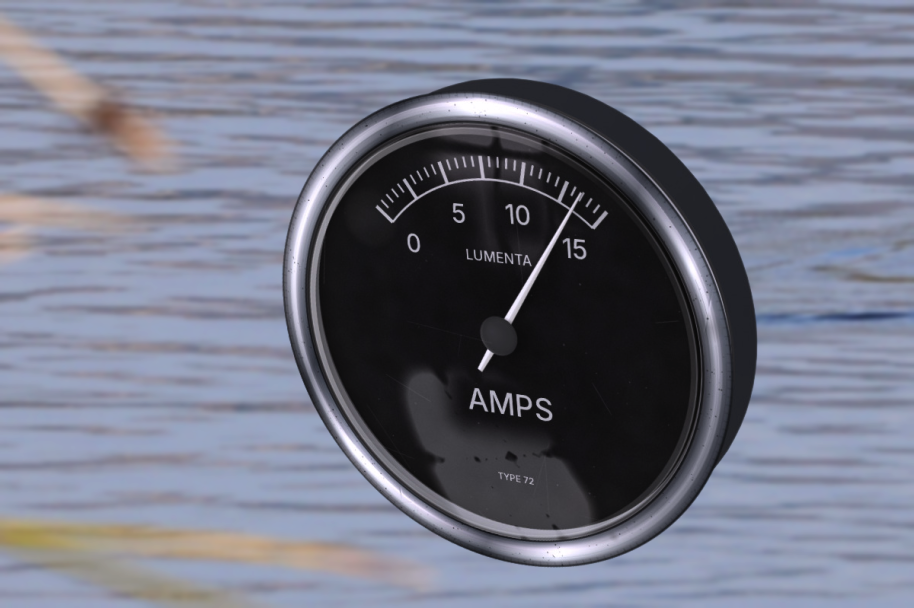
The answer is 13.5 A
